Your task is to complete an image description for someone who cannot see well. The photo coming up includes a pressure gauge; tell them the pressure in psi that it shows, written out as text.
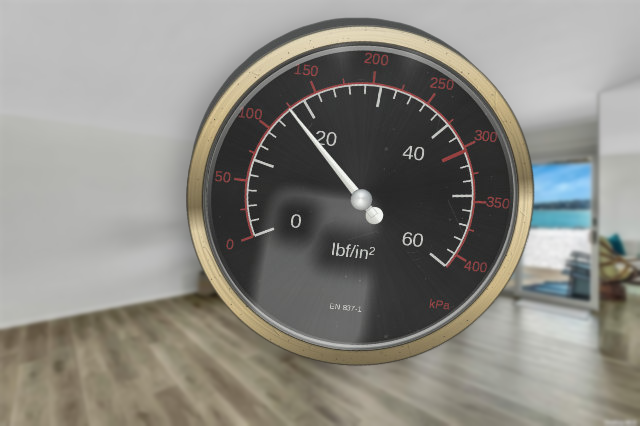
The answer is 18 psi
